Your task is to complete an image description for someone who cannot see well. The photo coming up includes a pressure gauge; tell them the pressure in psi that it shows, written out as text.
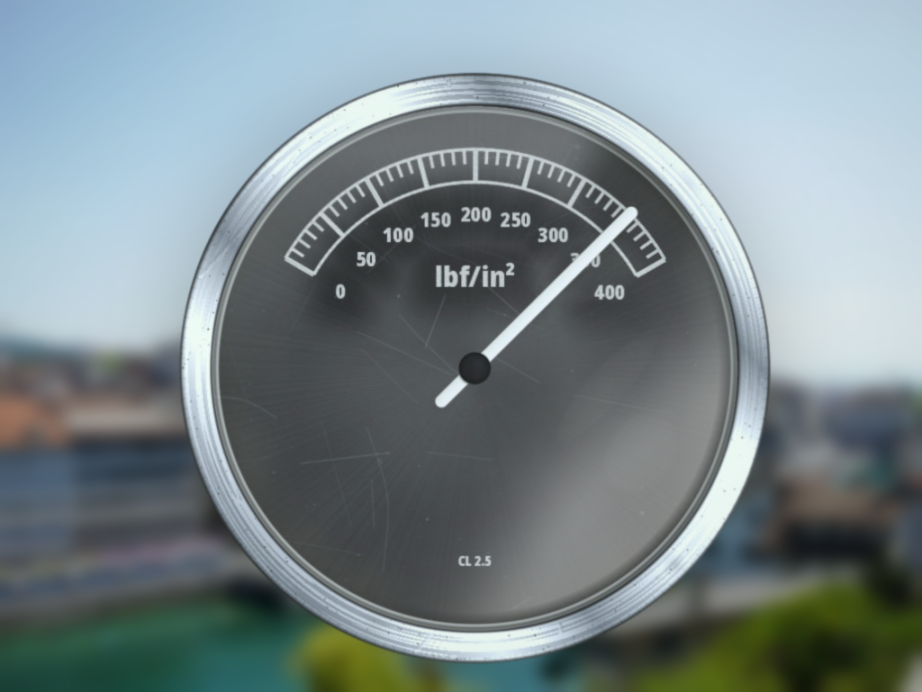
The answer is 350 psi
